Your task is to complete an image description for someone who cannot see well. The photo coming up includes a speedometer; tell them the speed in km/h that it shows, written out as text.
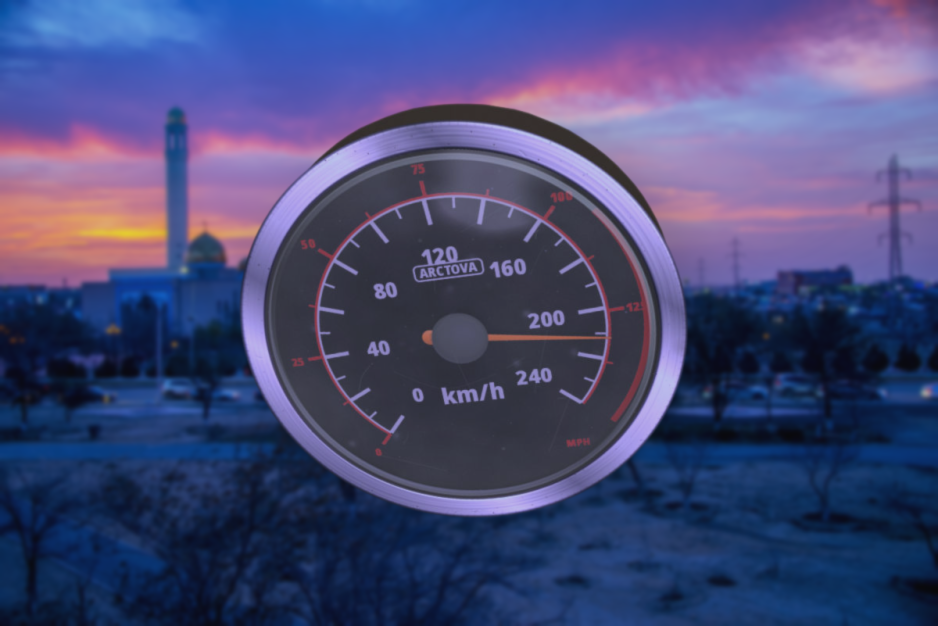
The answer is 210 km/h
